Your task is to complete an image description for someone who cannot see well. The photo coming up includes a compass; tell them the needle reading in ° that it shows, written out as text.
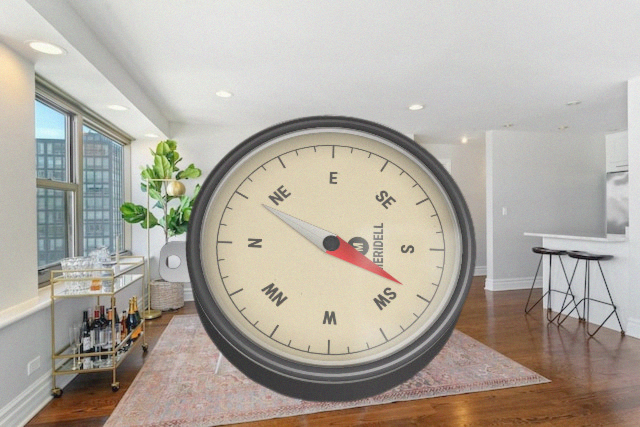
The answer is 210 °
